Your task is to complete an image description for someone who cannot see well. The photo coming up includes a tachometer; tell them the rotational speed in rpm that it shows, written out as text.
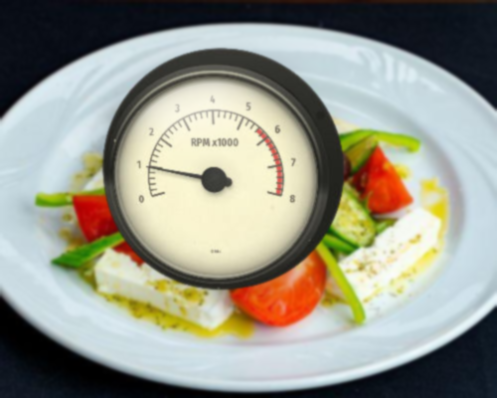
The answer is 1000 rpm
